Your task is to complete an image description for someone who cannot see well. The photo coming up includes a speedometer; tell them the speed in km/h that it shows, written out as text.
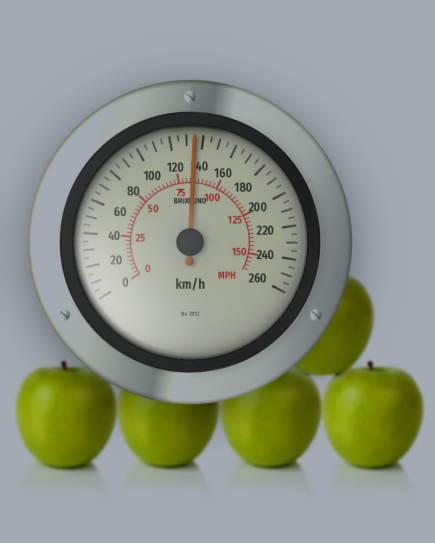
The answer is 135 km/h
